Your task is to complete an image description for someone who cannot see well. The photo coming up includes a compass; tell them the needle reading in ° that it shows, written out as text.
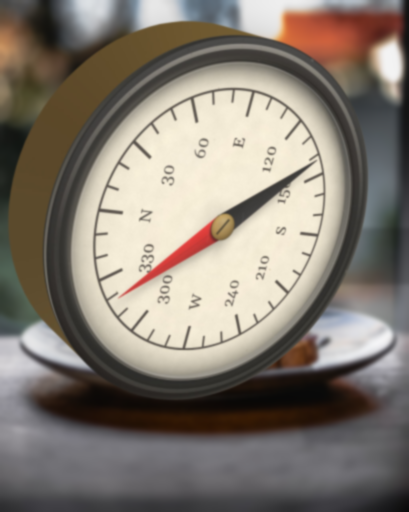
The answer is 320 °
